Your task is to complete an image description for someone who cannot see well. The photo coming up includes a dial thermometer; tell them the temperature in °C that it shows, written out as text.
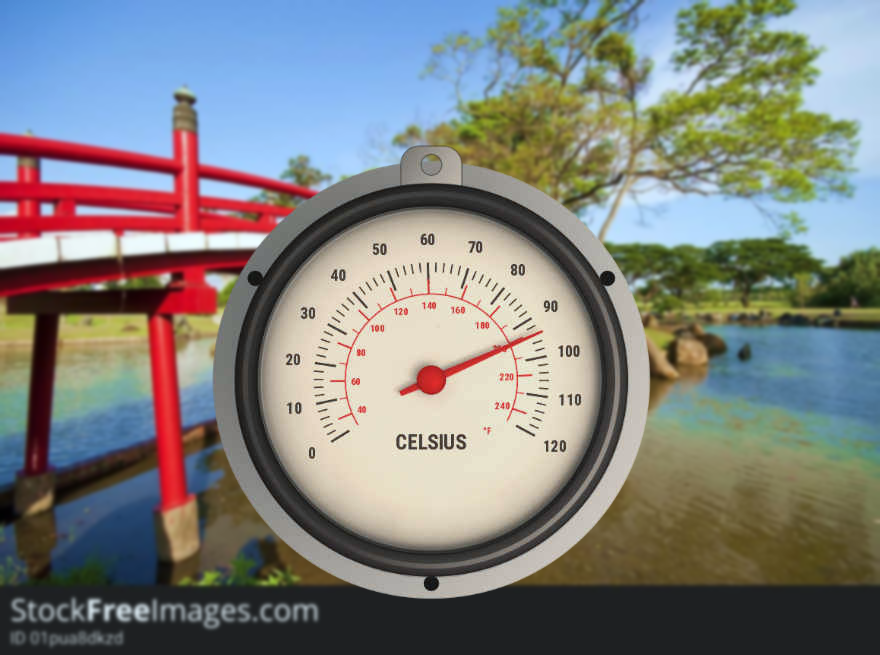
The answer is 94 °C
